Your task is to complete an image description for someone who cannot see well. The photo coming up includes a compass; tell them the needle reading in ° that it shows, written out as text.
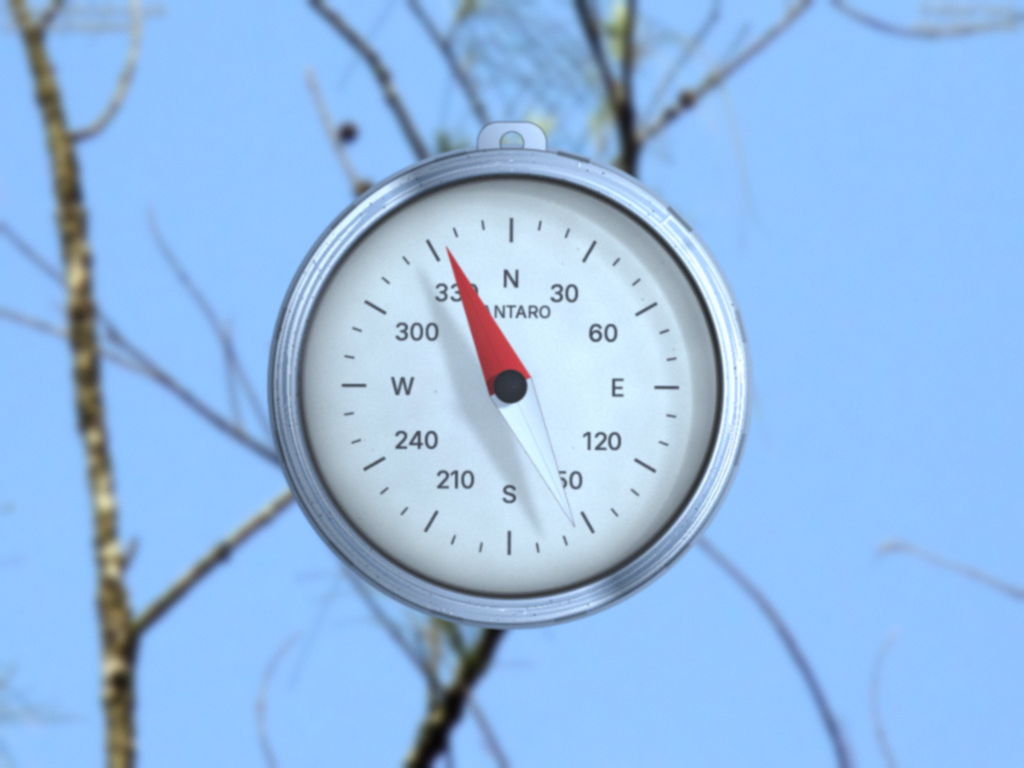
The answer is 335 °
